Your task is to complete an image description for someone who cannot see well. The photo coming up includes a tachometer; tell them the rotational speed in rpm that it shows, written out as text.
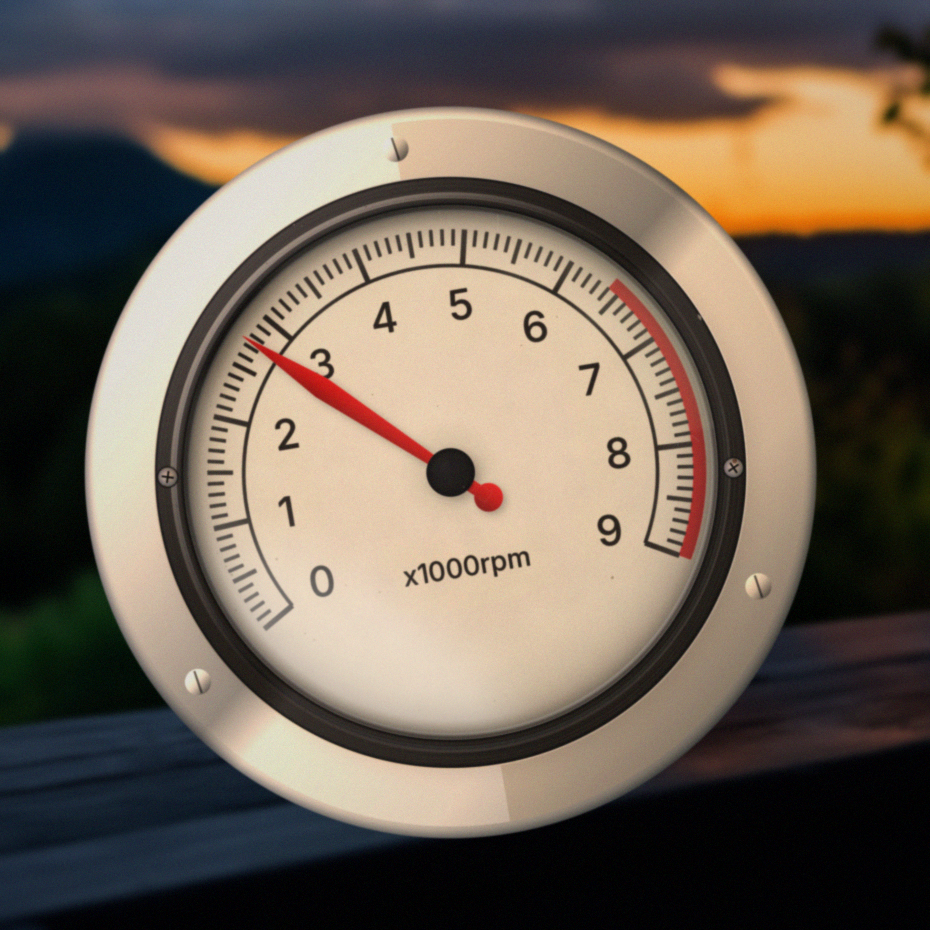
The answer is 2750 rpm
